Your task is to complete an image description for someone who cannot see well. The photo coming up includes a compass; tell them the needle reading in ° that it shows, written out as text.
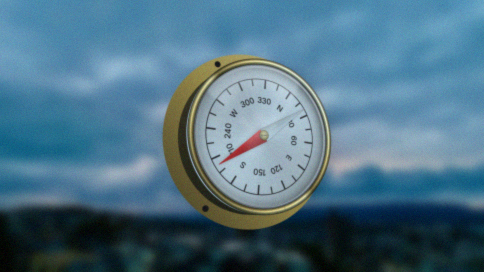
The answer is 202.5 °
